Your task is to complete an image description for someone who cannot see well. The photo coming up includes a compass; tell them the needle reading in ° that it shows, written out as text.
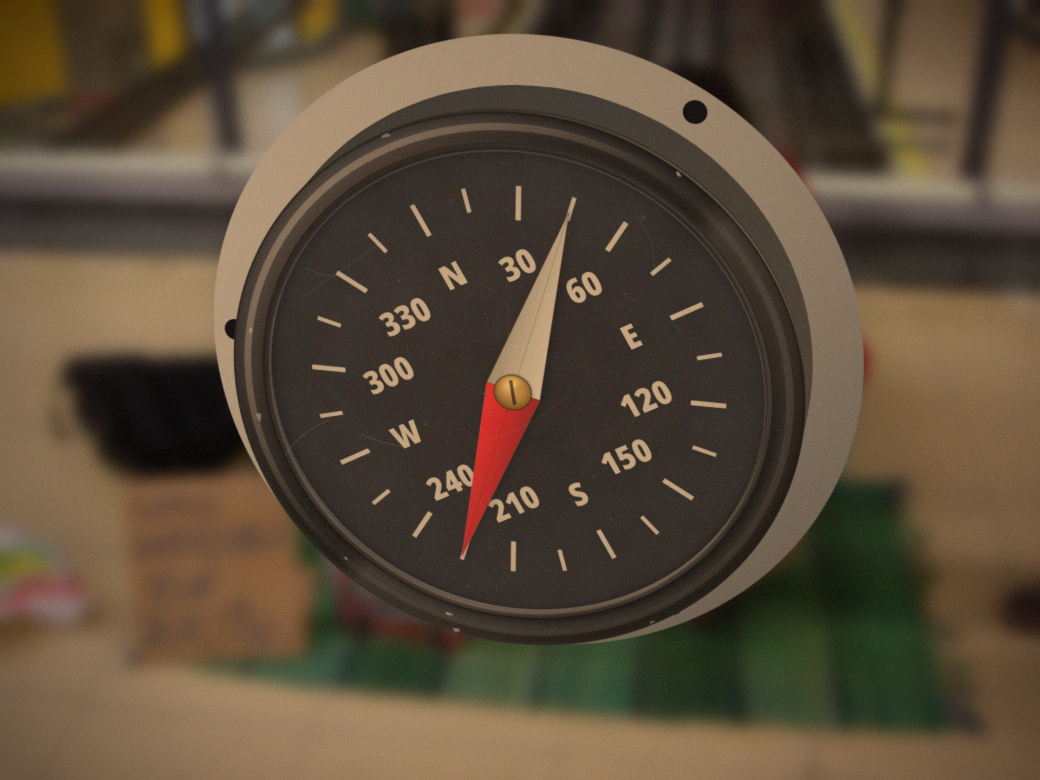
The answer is 225 °
